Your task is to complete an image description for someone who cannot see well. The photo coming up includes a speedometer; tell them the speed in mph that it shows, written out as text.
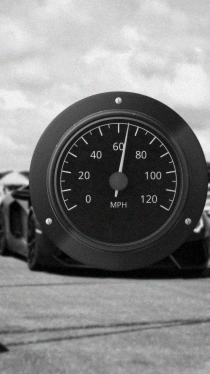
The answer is 65 mph
